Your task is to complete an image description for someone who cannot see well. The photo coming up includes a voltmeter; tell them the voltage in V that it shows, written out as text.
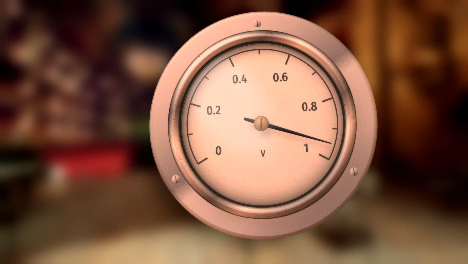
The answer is 0.95 V
